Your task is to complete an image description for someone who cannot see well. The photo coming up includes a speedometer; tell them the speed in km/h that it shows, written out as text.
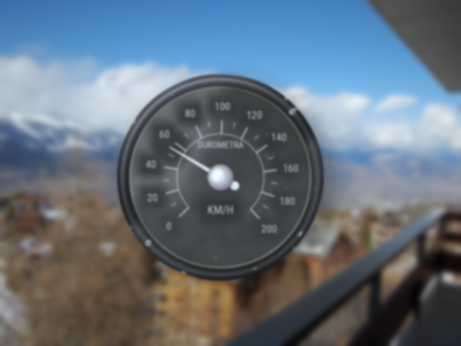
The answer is 55 km/h
